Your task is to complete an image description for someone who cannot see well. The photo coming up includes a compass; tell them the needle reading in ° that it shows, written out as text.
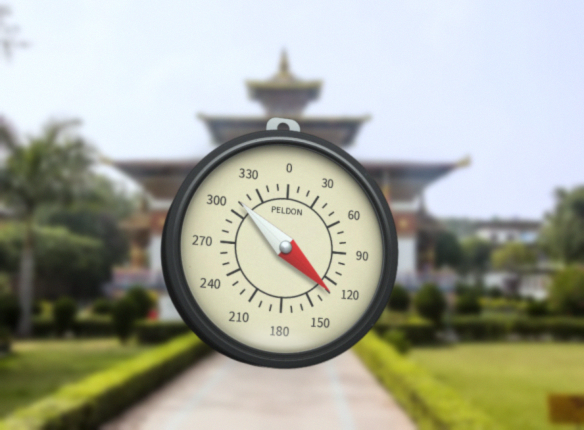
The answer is 130 °
